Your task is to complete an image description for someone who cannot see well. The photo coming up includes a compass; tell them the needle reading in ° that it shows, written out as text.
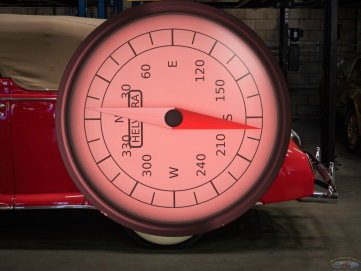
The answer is 187.5 °
